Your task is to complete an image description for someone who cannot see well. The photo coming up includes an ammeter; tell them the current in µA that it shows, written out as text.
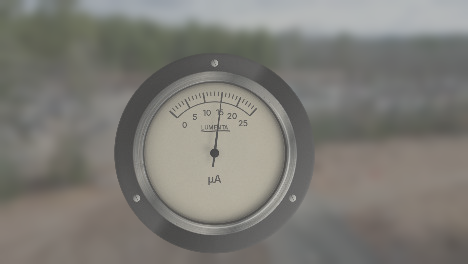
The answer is 15 µA
